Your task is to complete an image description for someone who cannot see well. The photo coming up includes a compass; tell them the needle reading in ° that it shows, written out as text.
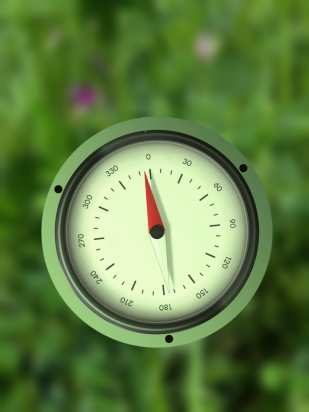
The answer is 355 °
